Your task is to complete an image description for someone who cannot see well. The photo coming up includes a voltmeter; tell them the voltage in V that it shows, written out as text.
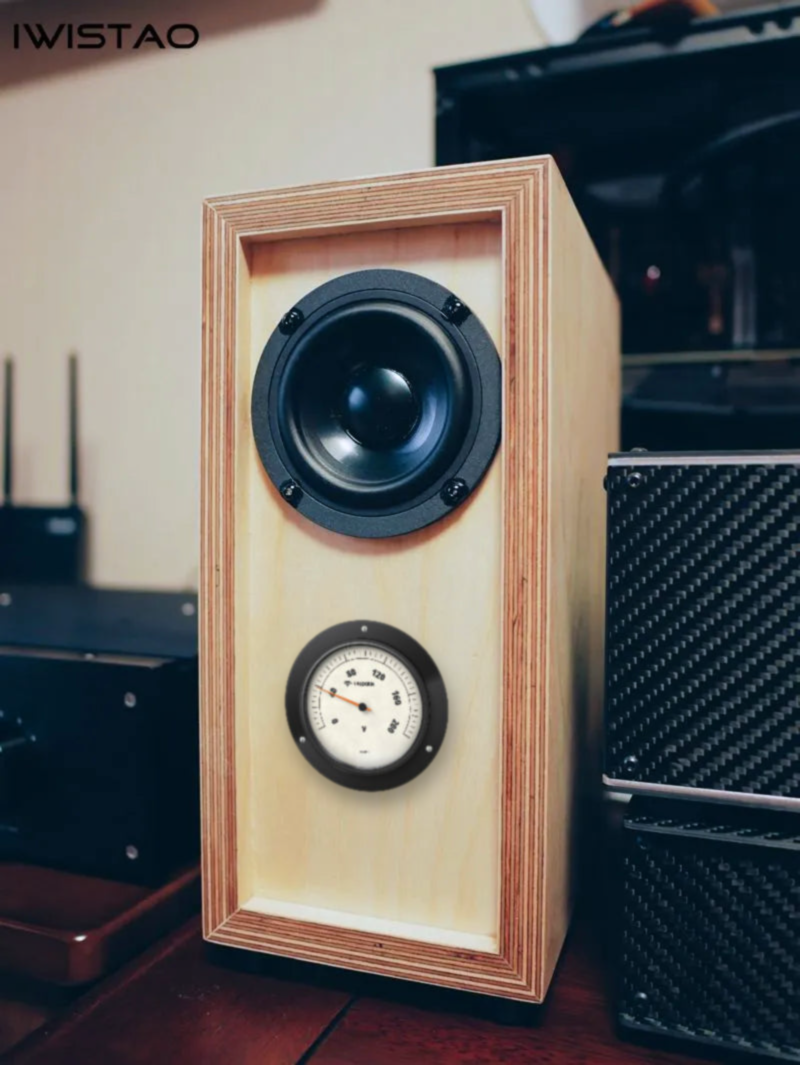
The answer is 40 V
